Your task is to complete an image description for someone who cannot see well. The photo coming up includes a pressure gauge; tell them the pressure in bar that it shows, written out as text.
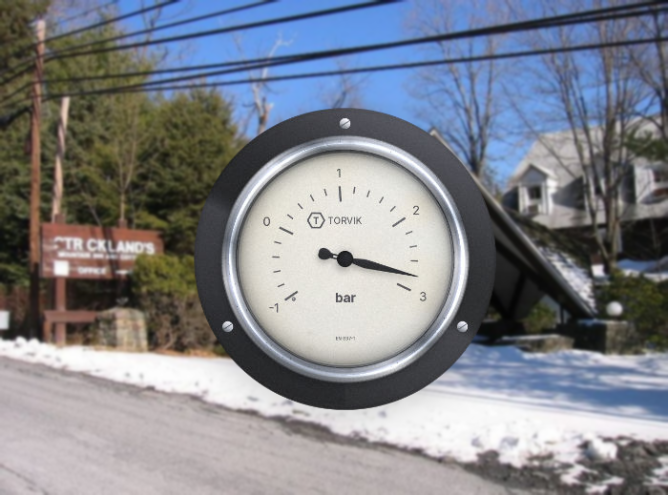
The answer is 2.8 bar
